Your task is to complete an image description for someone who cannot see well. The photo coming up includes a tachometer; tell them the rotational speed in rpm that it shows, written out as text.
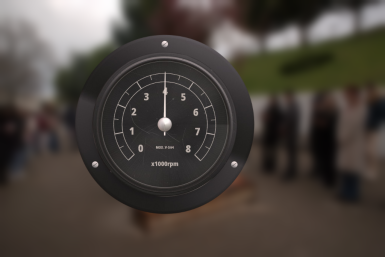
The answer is 4000 rpm
